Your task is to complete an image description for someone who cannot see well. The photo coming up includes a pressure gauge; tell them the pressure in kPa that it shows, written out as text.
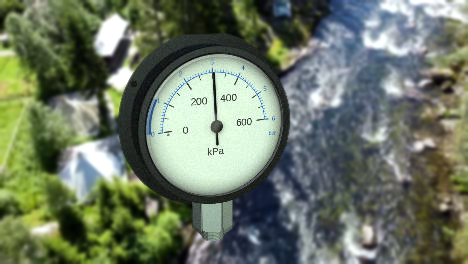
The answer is 300 kPa
